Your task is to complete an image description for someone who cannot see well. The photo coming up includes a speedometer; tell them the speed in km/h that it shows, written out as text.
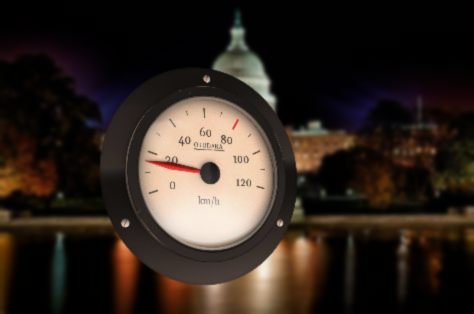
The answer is 15 km/h
